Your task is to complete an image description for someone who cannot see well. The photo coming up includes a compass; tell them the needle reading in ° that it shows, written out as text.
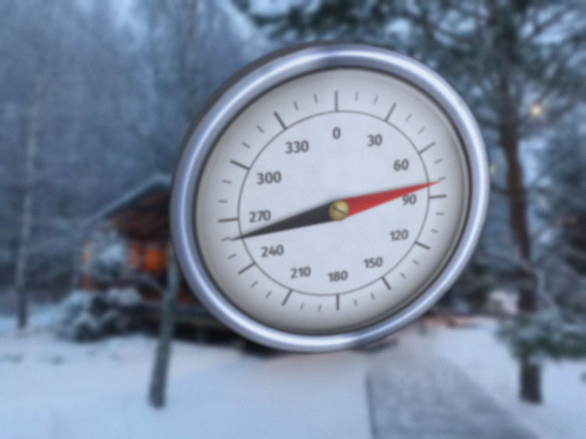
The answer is 80 °
